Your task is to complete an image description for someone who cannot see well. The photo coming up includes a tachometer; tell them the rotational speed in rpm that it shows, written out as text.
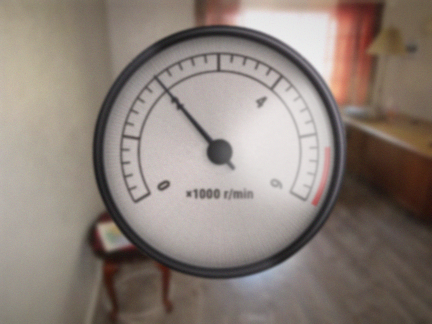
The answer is 2000 rpm
